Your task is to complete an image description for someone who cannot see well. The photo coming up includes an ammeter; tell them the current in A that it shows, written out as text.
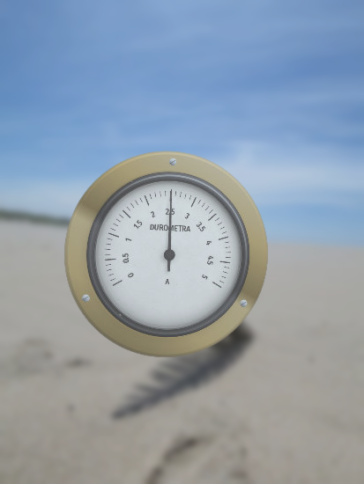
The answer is 2.5 A
